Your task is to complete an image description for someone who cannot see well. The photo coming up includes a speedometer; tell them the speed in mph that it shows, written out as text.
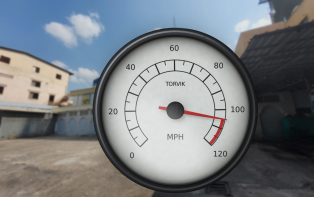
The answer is 105 mph
